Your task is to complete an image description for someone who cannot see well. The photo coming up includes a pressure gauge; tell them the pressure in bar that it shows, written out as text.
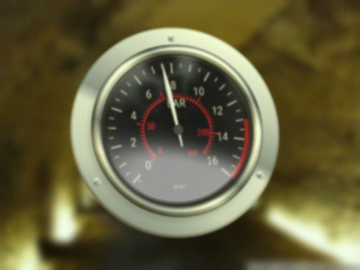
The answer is 7.5 bar
